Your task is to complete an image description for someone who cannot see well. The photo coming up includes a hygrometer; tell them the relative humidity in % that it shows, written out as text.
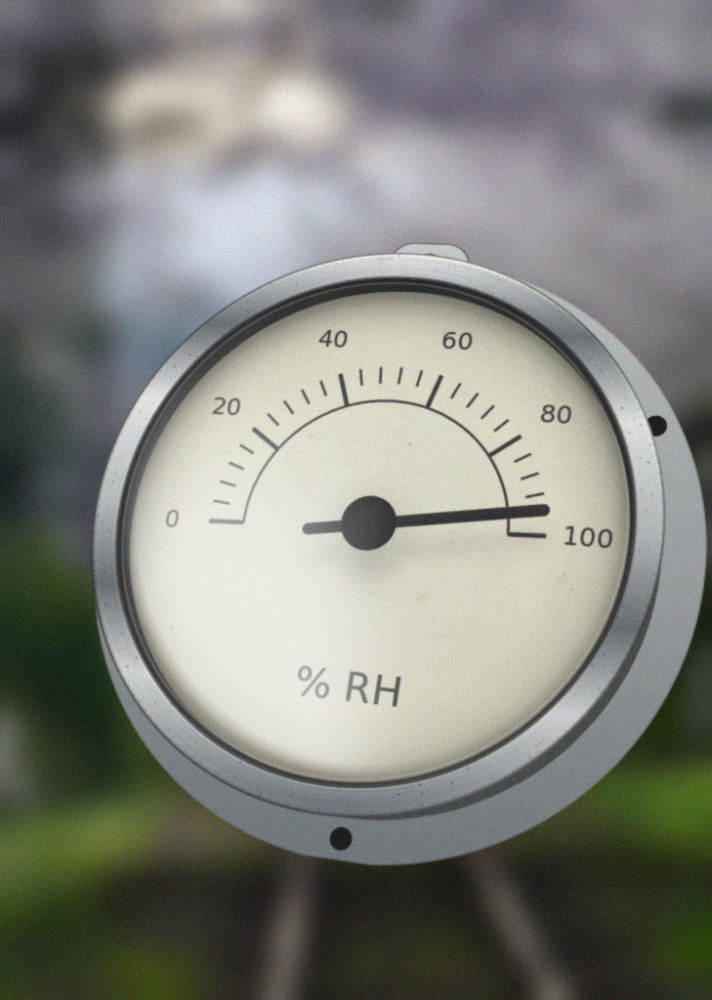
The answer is 96 %
